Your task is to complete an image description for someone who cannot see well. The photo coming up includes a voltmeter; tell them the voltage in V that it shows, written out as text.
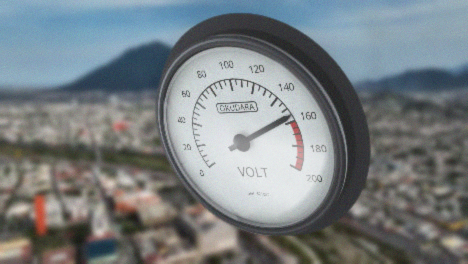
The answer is 155 V
